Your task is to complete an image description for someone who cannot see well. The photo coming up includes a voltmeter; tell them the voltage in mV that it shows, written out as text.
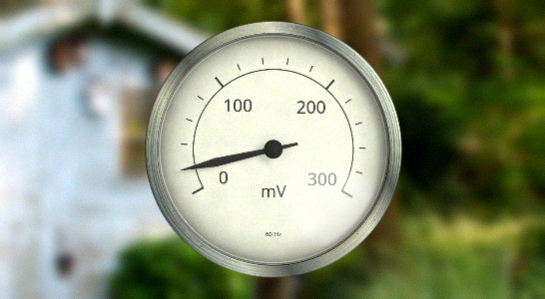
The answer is 20 mV
